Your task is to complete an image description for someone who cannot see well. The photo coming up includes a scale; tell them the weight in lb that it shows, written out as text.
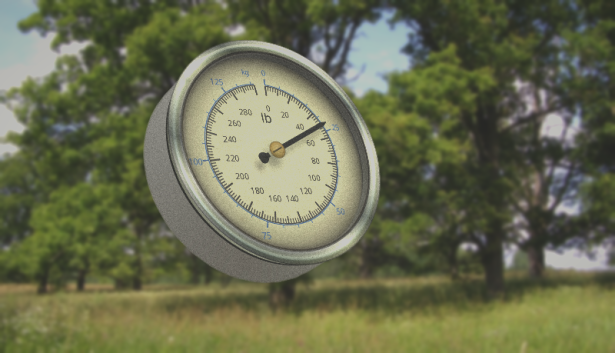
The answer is 50 lb
